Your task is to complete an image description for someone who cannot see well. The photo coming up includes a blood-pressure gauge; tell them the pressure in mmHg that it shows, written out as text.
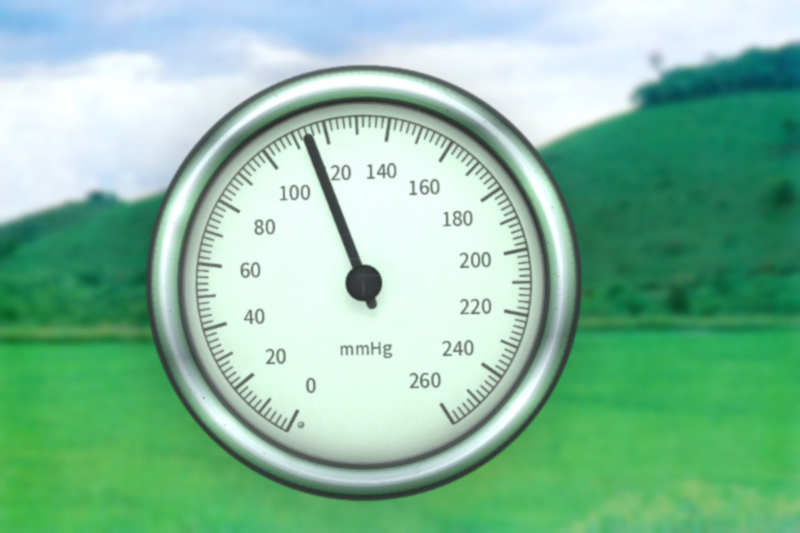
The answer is 114 mmHg
